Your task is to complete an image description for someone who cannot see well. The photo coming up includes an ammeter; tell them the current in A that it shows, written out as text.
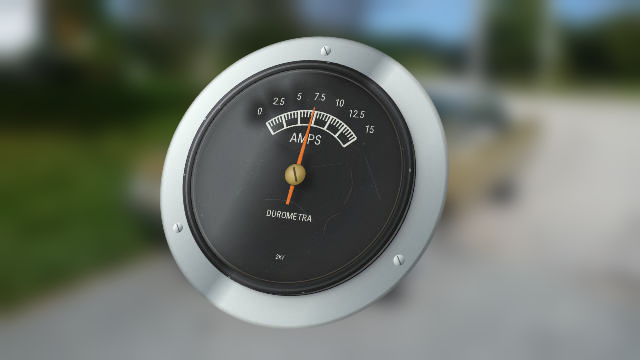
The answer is 7.5 A
